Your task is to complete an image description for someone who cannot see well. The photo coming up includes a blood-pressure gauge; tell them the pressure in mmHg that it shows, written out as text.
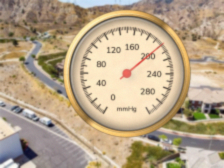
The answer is 200 mmHg
